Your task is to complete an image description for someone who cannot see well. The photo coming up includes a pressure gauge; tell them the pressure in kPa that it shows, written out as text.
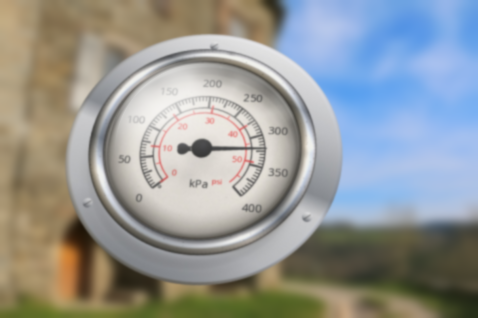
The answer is 325 kPa
